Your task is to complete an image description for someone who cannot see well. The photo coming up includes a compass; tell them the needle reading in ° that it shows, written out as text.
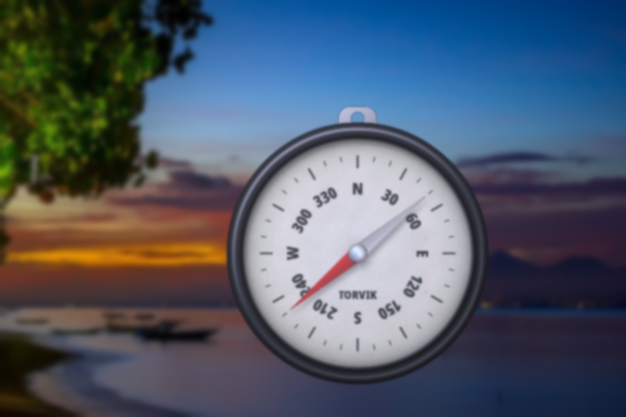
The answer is 230 °
